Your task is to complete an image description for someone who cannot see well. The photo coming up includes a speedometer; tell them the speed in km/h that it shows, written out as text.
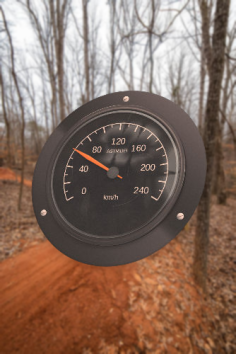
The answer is 60 km/h
